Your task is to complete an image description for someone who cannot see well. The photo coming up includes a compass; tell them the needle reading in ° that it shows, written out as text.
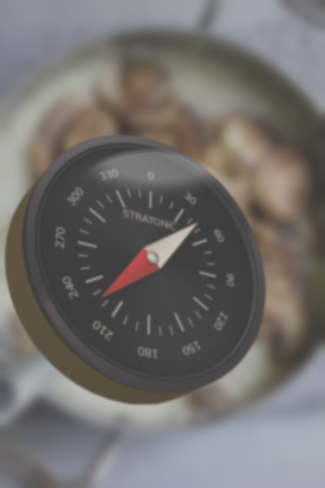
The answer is 225 °
